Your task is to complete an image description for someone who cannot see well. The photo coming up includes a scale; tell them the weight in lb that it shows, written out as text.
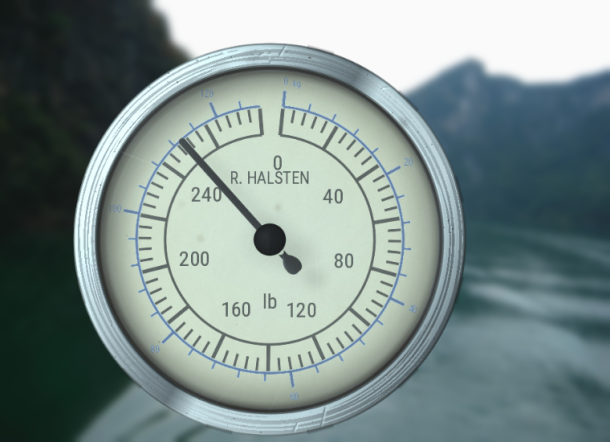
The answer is 250 lb
